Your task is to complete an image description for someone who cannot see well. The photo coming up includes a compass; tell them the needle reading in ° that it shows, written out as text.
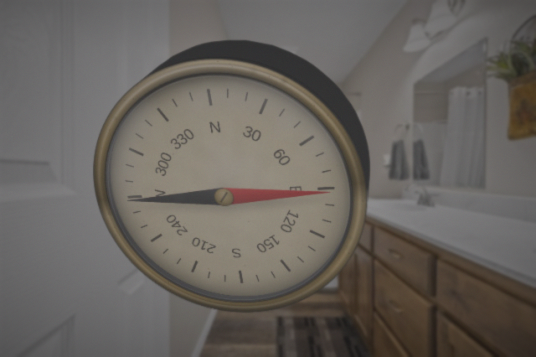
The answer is 90 °
